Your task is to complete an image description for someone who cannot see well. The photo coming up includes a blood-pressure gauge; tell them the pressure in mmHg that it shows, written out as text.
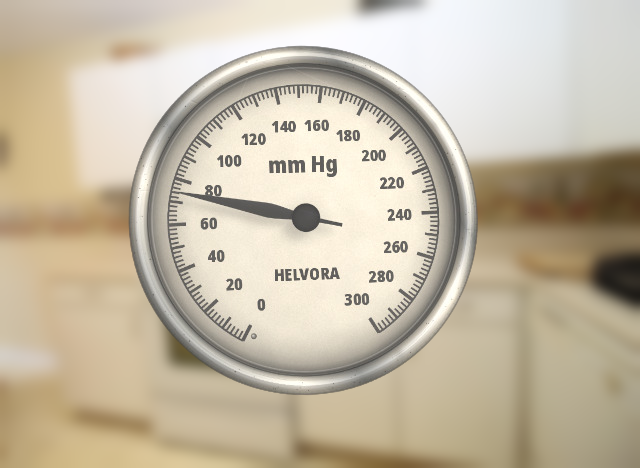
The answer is 74 mmHg
